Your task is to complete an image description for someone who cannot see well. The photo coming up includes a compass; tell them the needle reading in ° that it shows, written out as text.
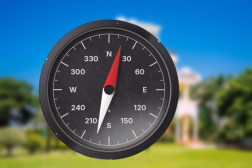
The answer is 15 °
